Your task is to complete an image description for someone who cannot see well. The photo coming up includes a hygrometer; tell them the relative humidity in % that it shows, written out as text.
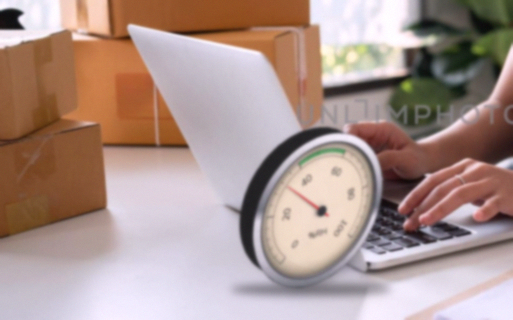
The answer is 32 %
